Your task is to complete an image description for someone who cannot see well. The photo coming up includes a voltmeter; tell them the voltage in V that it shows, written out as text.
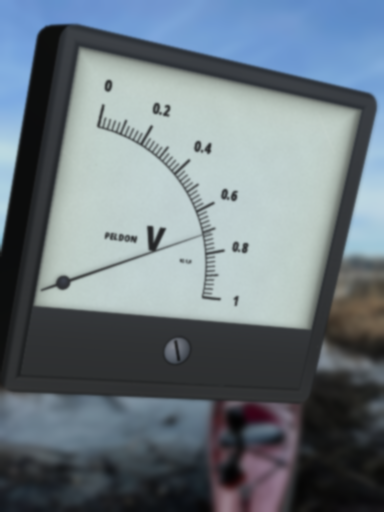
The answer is 0.7 V
